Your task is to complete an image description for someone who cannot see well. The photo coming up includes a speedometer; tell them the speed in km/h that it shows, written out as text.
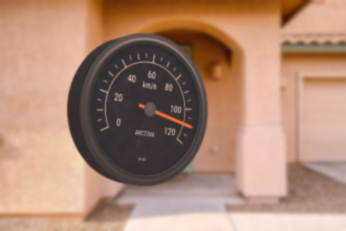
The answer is 110 km/h
